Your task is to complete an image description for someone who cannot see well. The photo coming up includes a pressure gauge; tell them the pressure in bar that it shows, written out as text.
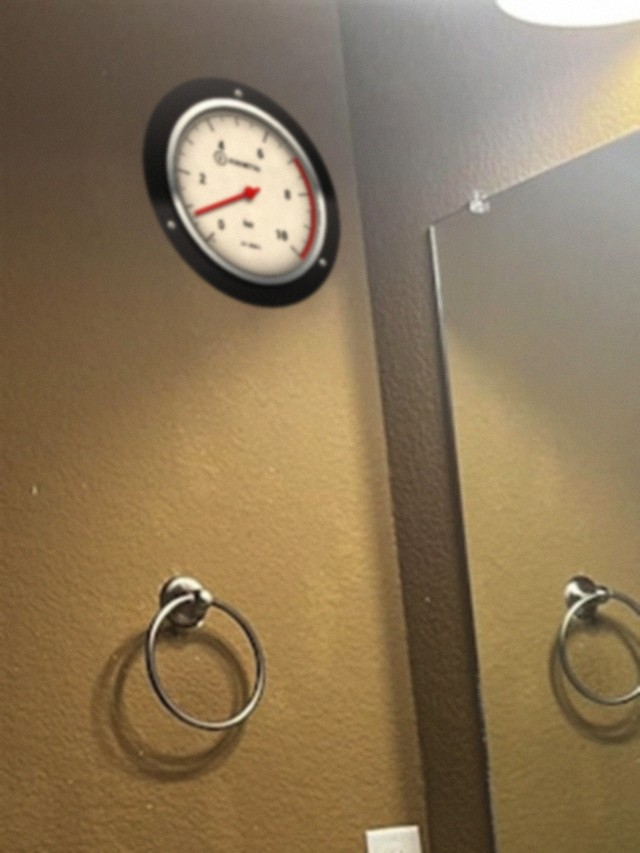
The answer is 0.75 bar
